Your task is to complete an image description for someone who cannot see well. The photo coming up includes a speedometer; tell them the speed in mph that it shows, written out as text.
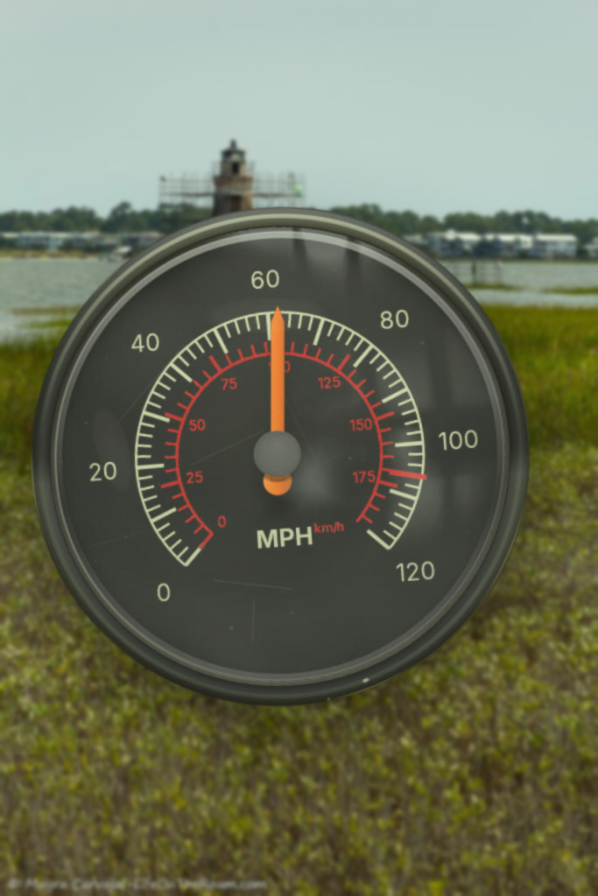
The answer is 62 mph
